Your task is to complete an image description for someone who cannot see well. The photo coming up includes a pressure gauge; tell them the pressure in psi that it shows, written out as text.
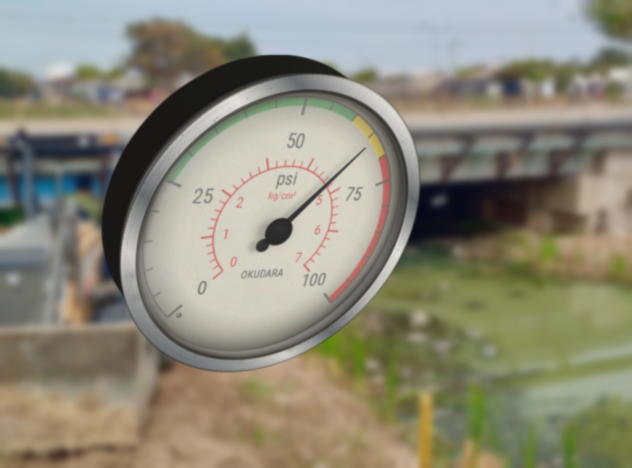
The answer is 65 psi
